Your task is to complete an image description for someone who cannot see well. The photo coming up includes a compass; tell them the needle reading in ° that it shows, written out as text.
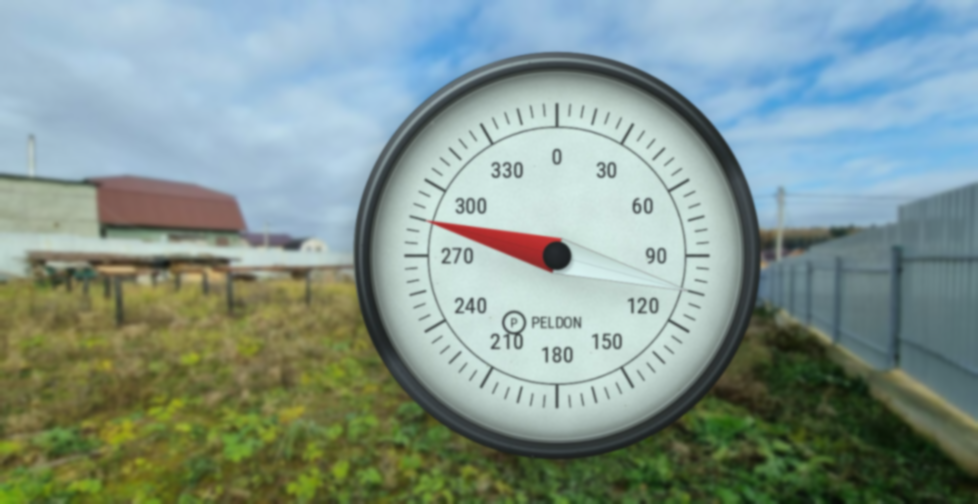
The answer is 285 °
